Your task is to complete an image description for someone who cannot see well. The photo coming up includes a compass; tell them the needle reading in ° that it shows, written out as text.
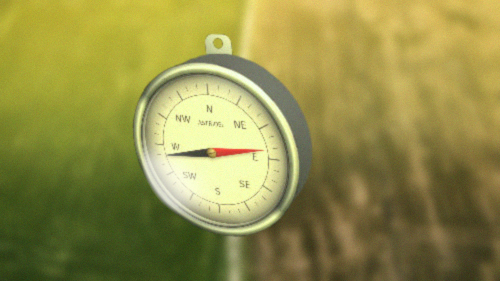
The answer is 80 °
